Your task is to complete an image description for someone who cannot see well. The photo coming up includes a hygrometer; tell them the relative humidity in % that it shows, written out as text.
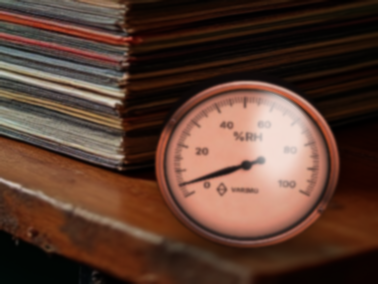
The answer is 5 %
